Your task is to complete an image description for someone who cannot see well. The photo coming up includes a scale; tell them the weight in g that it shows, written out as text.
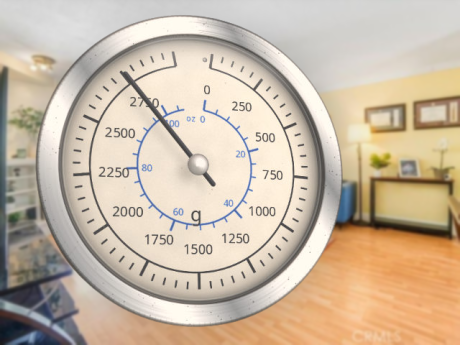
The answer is 2750 g
